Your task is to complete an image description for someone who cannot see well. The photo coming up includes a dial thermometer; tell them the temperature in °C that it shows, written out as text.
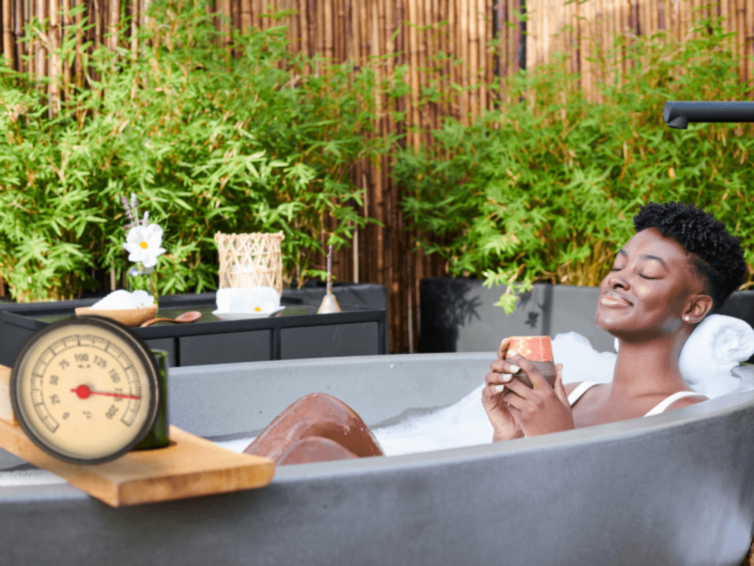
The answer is 175 °C
